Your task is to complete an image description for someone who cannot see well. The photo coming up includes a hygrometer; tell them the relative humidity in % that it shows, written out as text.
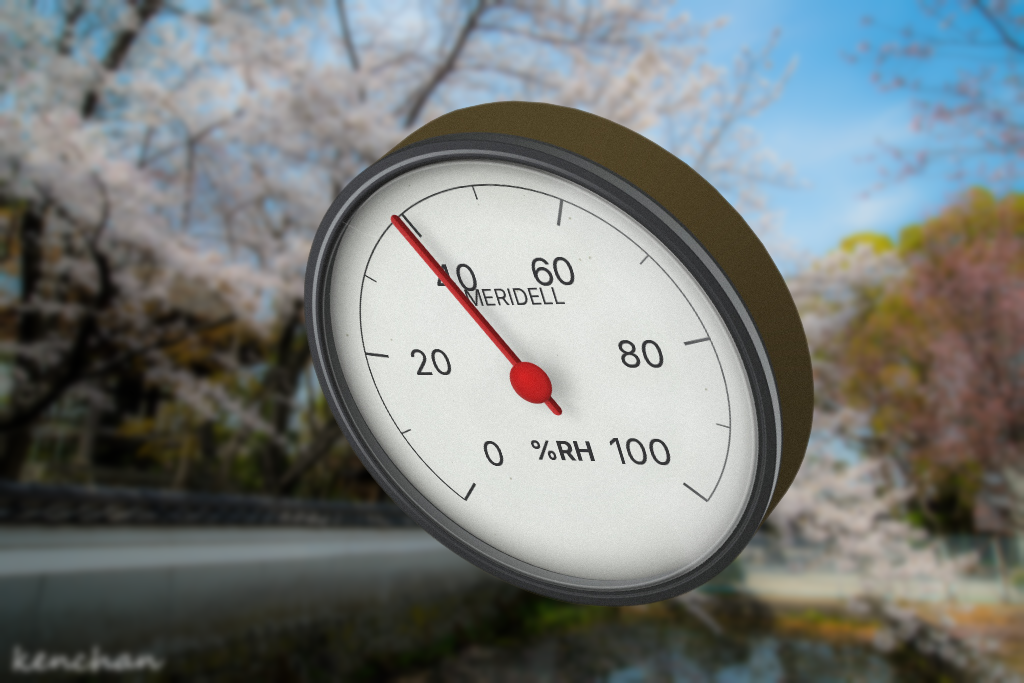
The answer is 40 %
